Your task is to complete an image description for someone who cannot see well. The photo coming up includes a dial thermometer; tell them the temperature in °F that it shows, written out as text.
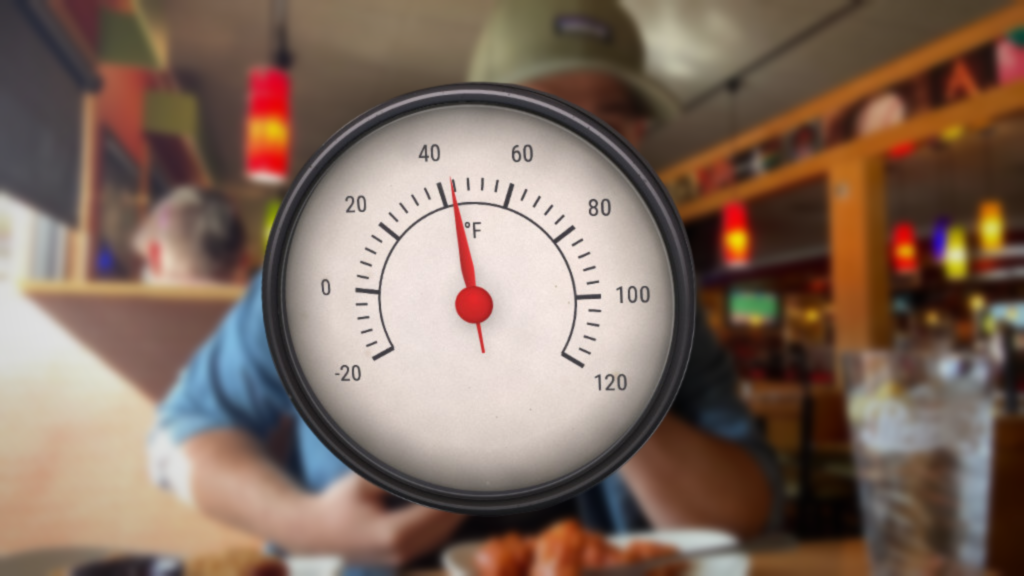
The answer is 44 °F
